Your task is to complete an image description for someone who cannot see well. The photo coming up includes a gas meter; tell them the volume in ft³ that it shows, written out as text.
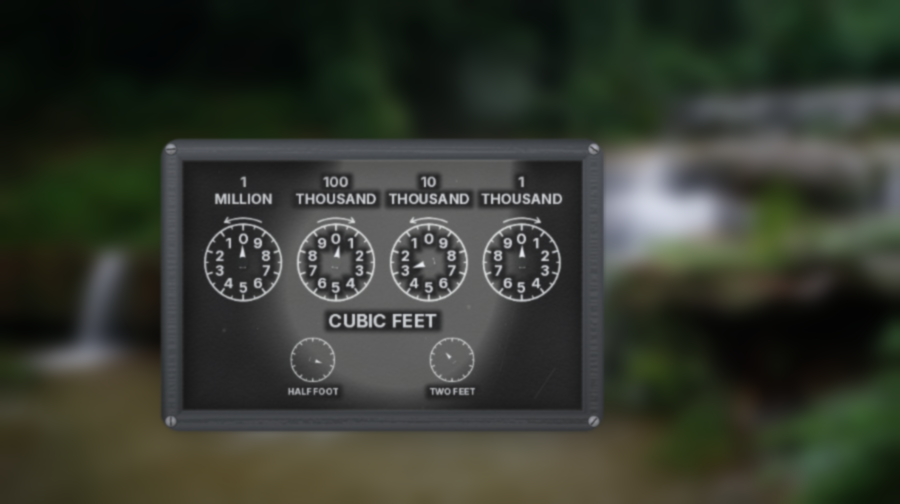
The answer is 3000 ft³
